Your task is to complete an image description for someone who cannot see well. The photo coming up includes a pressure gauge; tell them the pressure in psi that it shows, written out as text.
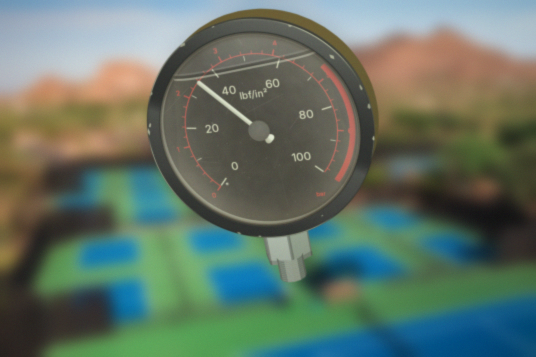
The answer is 35 psi
